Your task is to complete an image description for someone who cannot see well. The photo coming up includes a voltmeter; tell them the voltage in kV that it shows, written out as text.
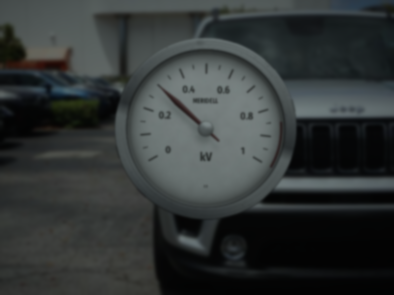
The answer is 0.3 kV
